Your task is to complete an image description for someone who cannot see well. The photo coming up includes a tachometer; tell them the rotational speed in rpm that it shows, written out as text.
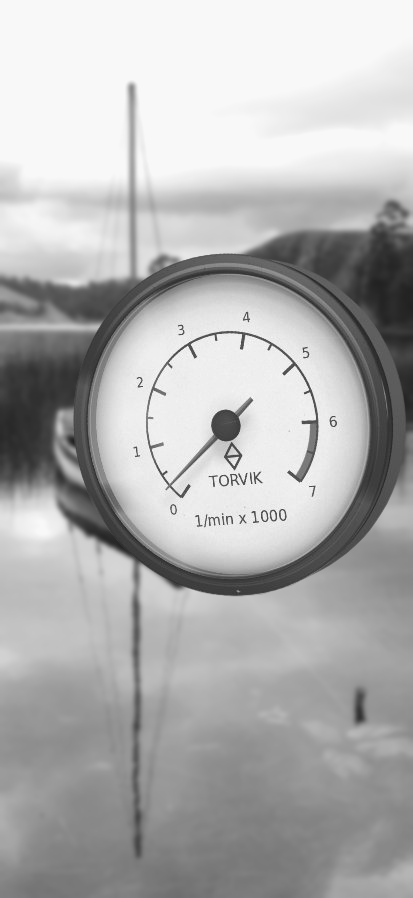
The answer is 250 rpm
